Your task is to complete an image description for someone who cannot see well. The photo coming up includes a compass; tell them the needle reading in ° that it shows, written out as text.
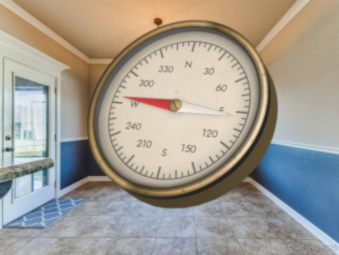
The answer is 275 °
